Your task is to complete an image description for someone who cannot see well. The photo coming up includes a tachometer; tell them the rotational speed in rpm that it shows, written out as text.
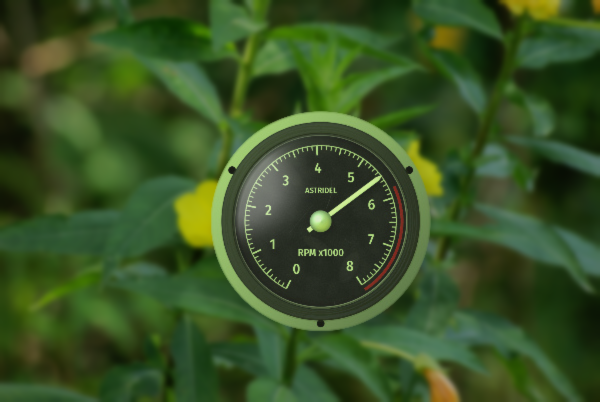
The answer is 5500 rpm
